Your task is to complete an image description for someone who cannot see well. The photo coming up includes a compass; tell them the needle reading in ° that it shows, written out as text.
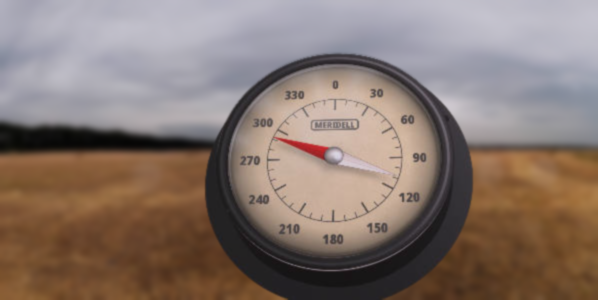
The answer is 290 °
